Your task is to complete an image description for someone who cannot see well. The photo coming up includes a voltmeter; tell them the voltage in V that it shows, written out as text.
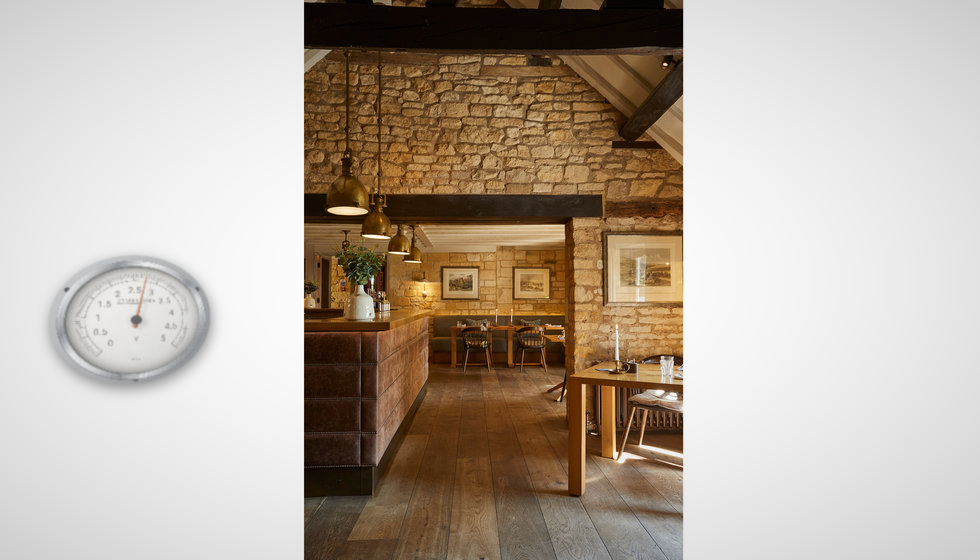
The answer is 2.75 V
